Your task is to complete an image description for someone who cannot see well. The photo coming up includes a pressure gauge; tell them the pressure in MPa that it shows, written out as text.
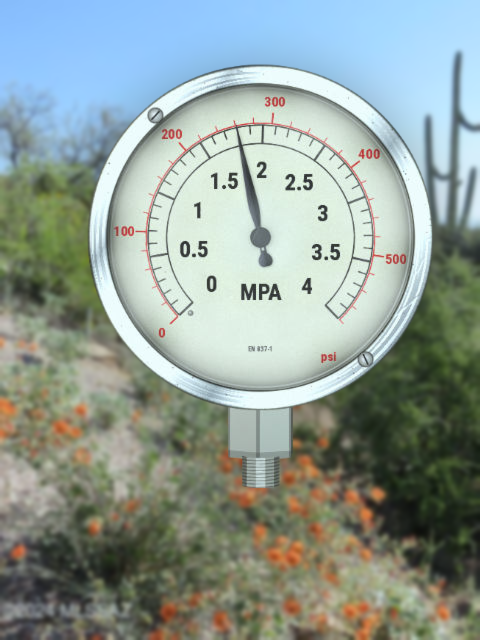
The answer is 1.8 MPa
